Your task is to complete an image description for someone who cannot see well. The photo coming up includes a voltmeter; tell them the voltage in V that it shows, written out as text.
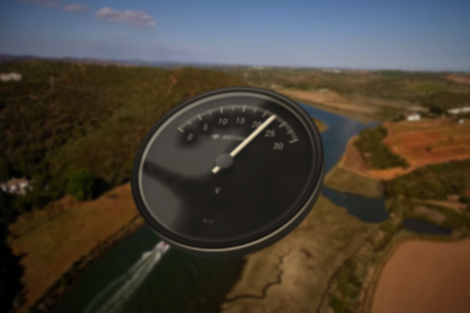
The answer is 22.5 V
